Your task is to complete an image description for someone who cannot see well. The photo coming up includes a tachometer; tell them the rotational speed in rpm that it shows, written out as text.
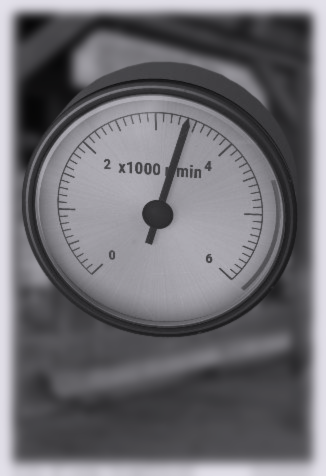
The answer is 3400 rpm
